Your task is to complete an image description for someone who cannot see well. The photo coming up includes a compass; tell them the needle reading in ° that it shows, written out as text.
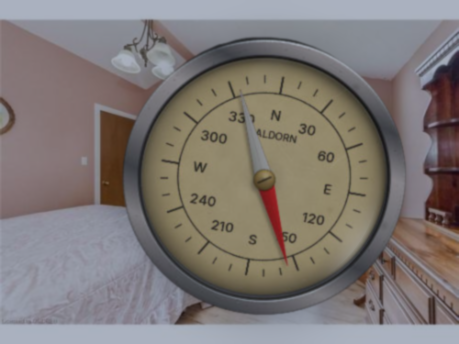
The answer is 155 °
